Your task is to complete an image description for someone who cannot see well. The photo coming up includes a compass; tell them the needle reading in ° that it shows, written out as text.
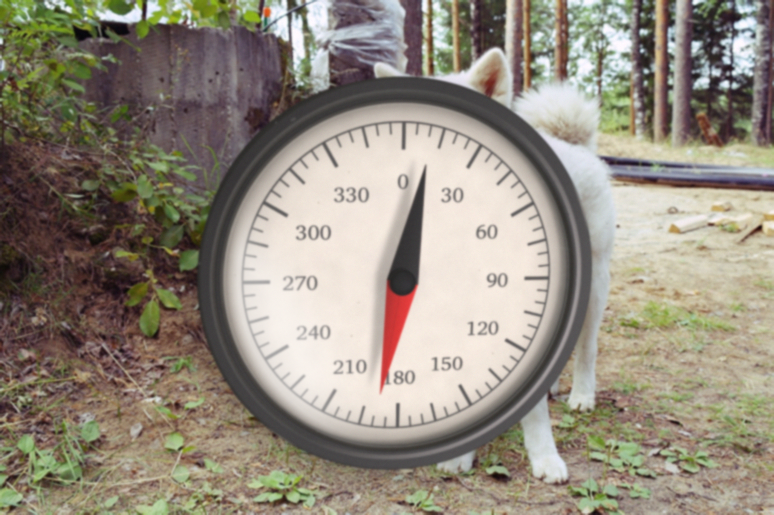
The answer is 190 °
